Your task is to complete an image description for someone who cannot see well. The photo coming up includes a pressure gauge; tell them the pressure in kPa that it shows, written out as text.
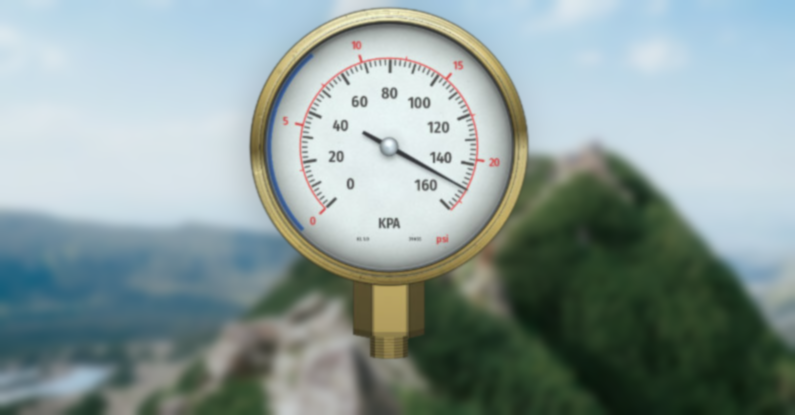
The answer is 150 kPa
